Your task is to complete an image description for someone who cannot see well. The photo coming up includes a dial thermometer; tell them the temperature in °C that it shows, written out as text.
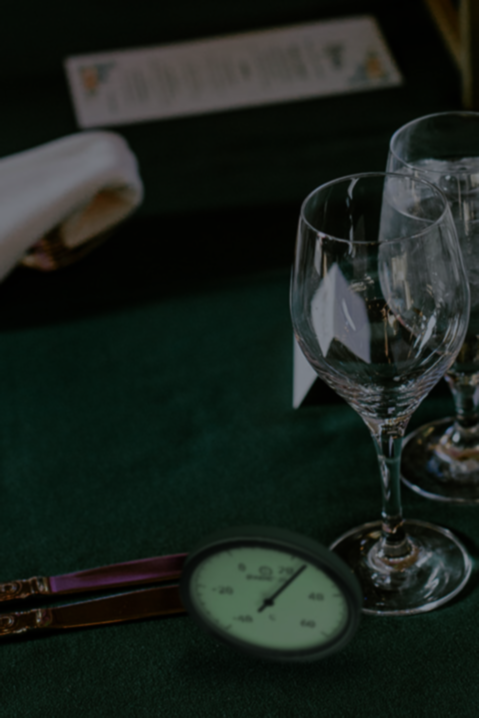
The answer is 24 °C
